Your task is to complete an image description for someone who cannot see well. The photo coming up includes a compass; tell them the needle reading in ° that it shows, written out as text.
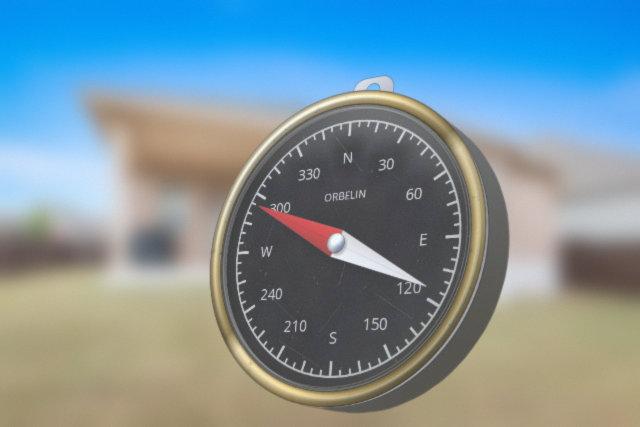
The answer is 295 °
